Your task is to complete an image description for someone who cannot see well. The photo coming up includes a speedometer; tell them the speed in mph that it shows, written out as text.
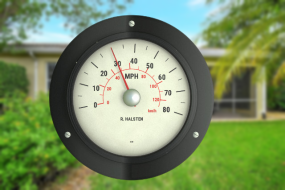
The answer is 30 mph
